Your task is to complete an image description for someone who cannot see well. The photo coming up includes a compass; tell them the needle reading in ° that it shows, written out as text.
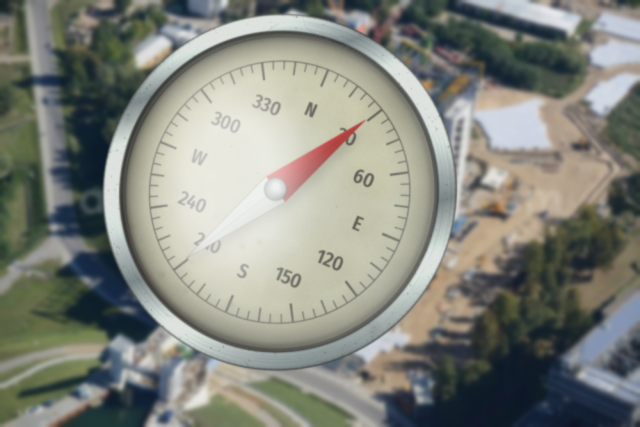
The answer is 30 °
